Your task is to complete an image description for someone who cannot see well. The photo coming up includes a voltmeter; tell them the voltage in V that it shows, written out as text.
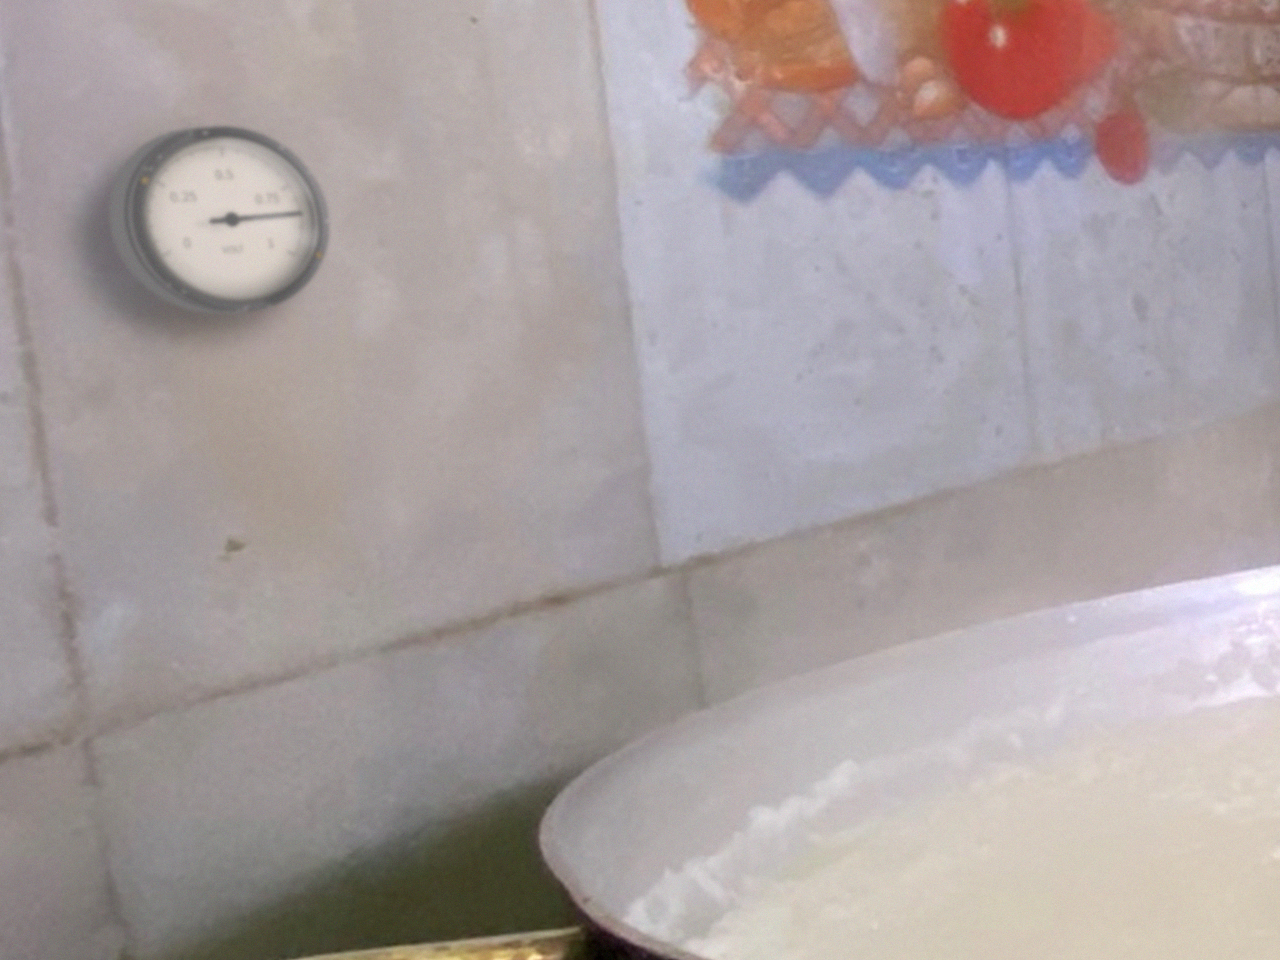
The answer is 0.85 V
